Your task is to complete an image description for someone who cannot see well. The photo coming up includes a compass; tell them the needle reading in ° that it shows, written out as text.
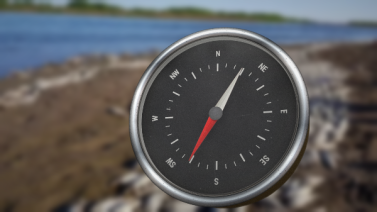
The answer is 210 °
